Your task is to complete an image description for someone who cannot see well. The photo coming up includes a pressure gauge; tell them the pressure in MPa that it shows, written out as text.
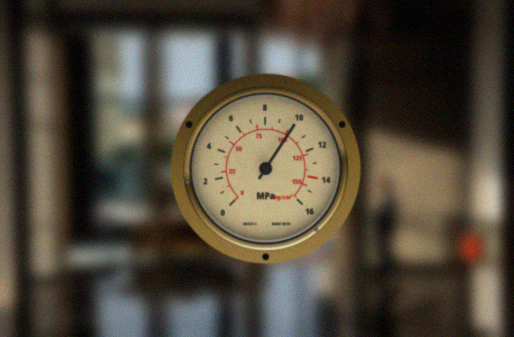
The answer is 10 MPa
